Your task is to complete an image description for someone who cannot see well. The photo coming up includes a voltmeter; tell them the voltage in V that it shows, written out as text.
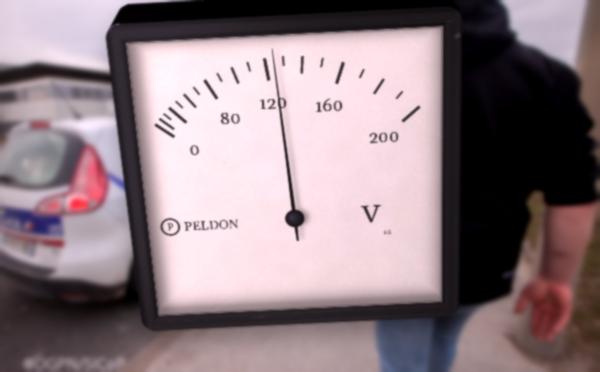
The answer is 125 V
